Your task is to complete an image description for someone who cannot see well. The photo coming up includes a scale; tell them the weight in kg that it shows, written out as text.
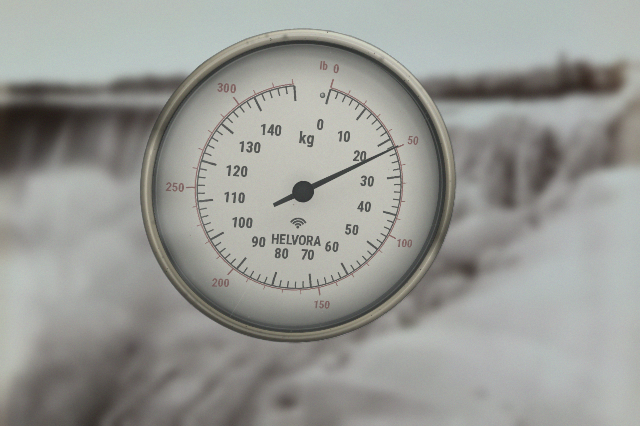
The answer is 22 kg
